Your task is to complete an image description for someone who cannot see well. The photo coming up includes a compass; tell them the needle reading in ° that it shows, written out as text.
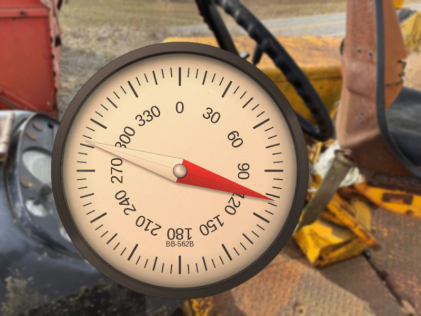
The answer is 107.5 °
